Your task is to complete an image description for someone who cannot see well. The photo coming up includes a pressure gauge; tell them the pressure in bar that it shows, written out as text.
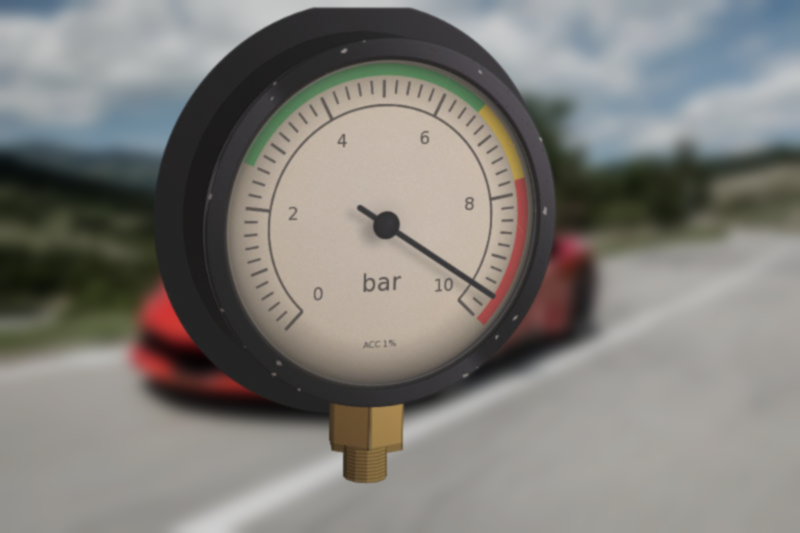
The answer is 9.6 bar
